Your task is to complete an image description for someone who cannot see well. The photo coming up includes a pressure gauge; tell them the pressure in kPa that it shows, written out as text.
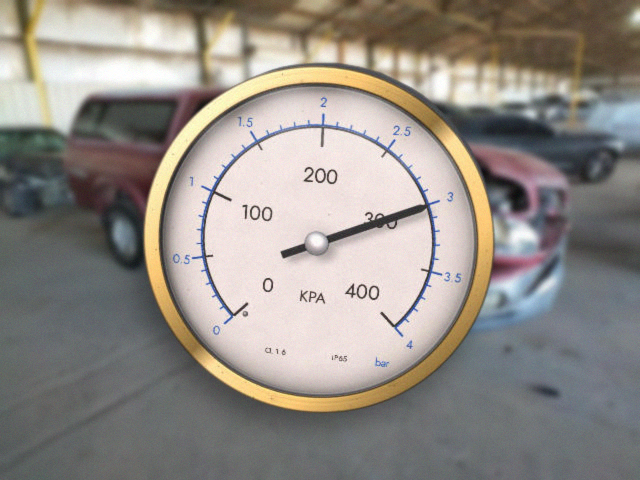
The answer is 300 kPa
